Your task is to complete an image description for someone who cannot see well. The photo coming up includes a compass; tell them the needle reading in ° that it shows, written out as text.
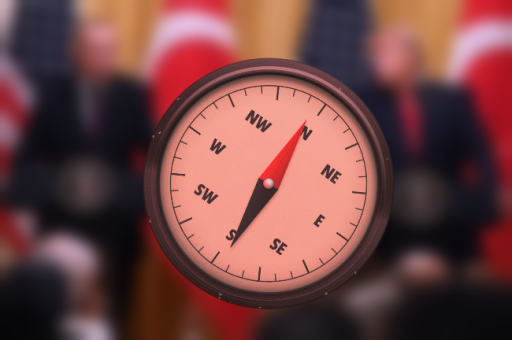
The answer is 355 °
